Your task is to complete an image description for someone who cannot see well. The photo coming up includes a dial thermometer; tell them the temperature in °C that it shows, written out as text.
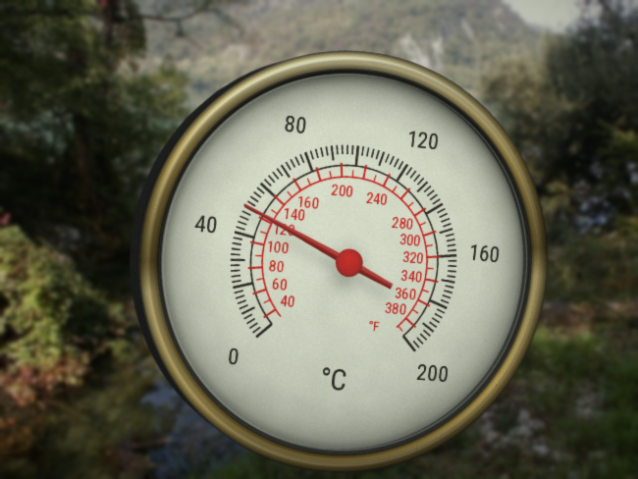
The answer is 50 °C
